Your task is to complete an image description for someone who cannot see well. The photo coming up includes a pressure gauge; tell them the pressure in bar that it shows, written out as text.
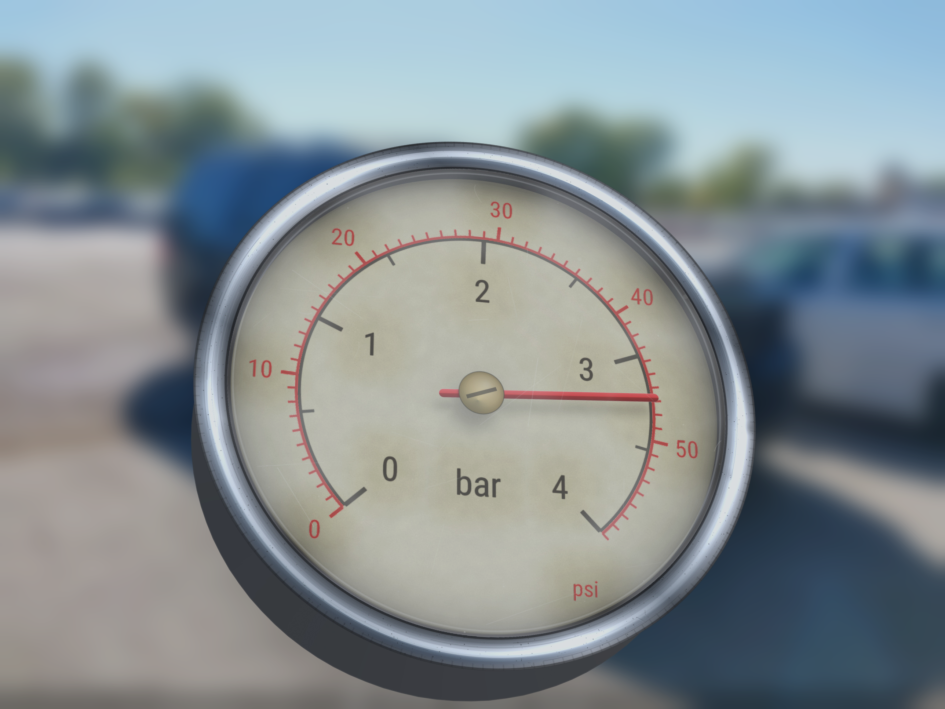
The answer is 3.25 bar
